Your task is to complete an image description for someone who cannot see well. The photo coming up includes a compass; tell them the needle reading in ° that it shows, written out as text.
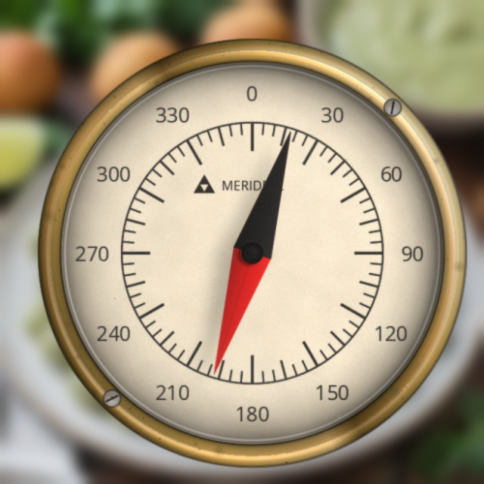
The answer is 197.5 °
